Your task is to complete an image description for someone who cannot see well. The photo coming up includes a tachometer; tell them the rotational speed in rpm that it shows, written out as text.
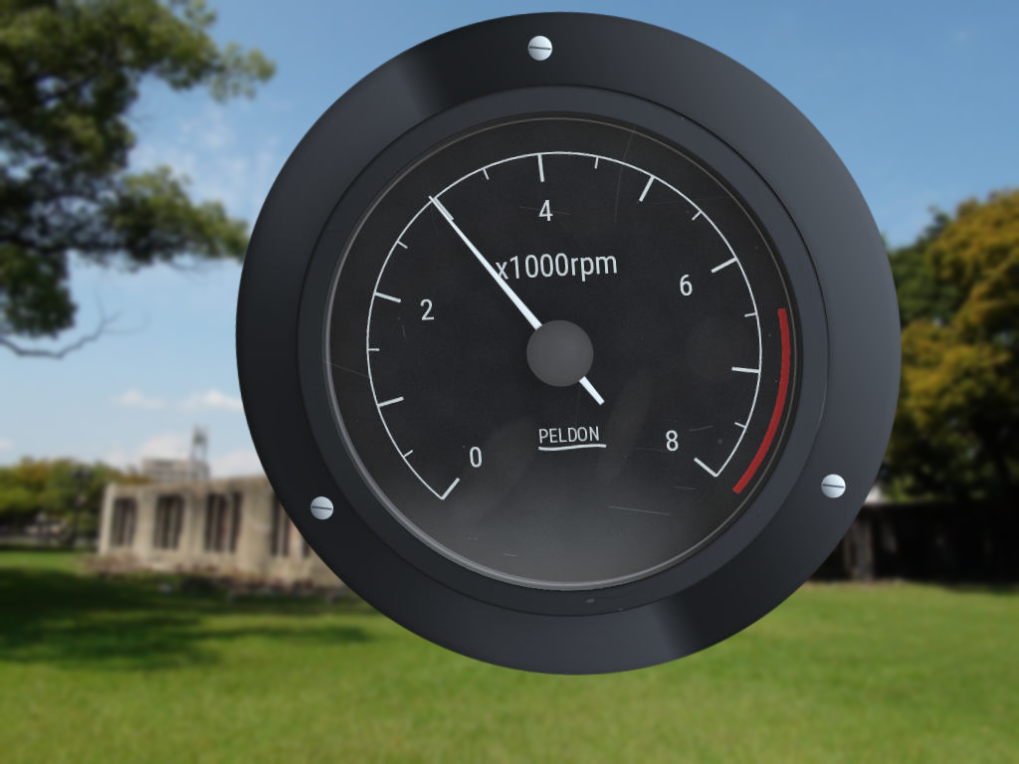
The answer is 3000 rpm
